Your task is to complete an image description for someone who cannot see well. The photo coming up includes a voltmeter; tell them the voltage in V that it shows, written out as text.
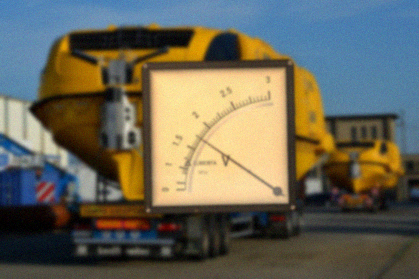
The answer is 1.75 V
